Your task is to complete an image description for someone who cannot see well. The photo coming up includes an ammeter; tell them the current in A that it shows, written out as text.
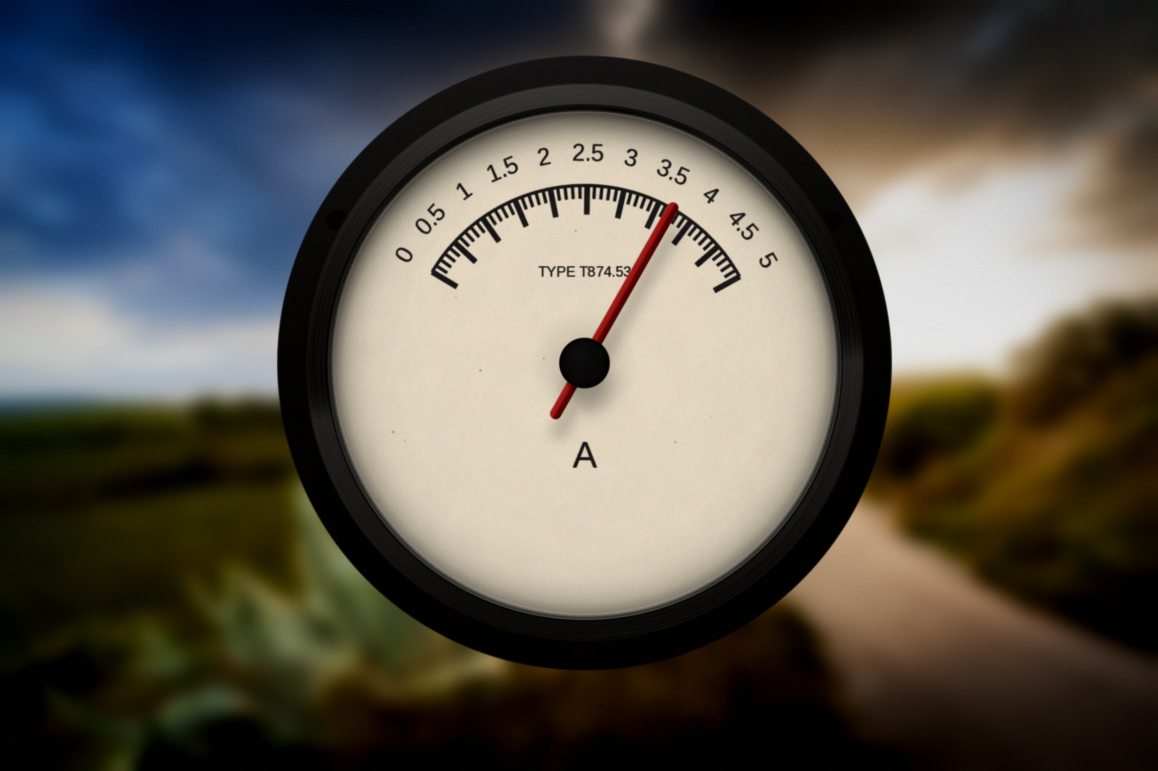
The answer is 3.7 A
